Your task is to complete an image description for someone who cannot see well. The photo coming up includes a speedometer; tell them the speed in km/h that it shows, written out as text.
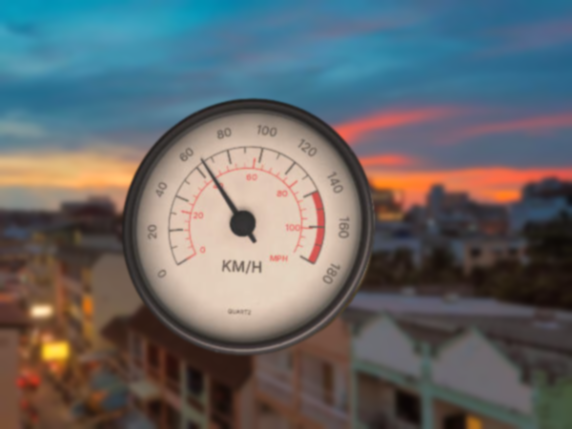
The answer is 65 km/h
